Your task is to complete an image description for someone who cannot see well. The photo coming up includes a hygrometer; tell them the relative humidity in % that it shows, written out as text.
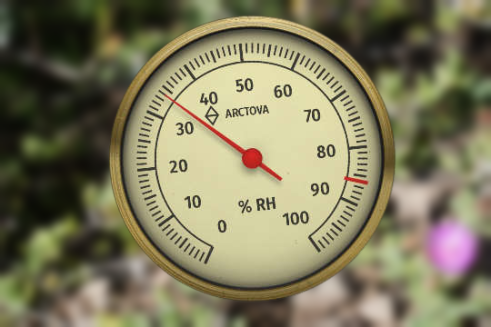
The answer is 34 %
